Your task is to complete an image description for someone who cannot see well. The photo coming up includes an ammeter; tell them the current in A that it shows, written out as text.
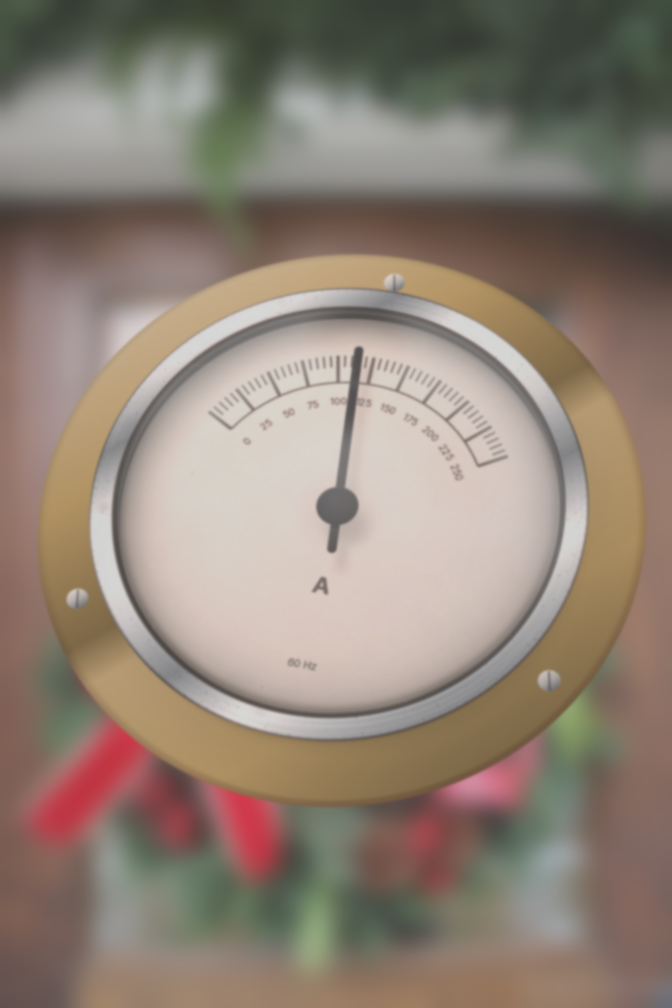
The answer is 115 A
